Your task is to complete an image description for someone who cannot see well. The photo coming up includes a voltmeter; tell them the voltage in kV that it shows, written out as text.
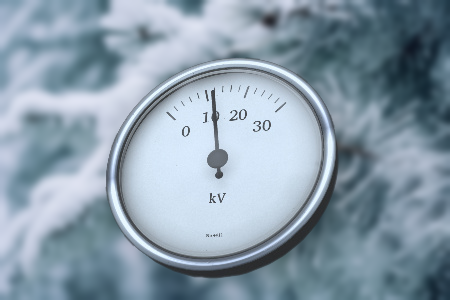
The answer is 12 kV
